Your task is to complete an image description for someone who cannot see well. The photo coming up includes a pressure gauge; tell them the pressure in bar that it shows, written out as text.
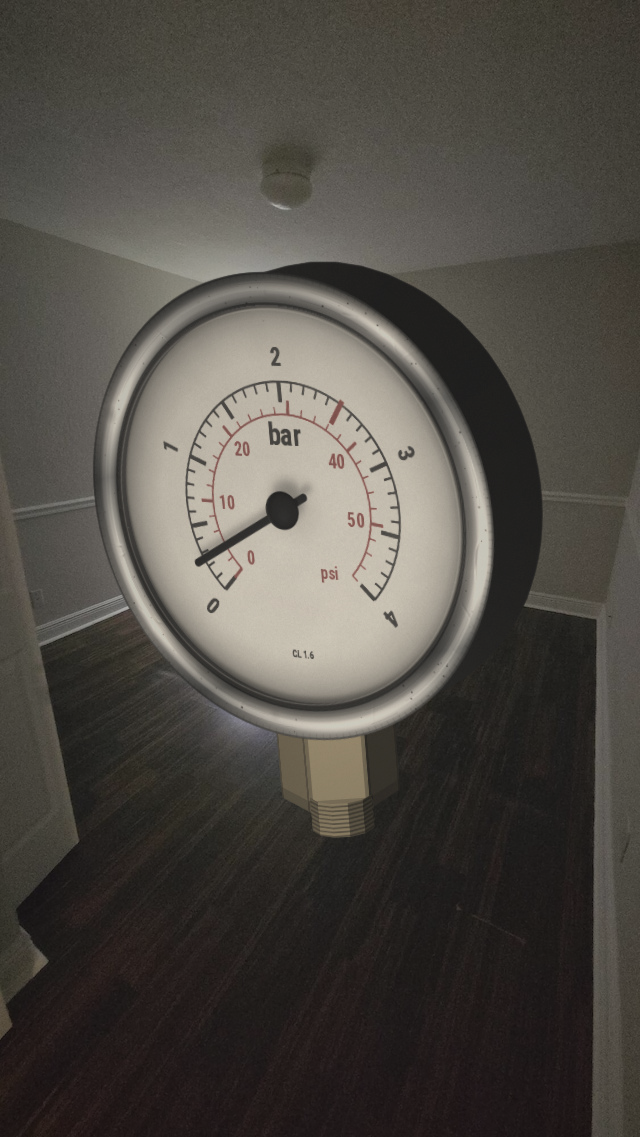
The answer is 0.25 bar
